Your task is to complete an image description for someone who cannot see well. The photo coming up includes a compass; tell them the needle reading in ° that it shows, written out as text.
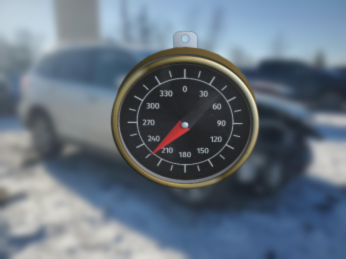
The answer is 225 °
